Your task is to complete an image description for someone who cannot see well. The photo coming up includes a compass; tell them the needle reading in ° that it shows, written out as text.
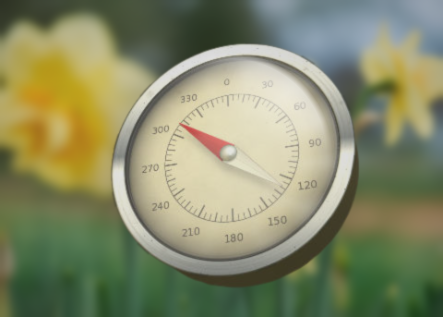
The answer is 310 °
